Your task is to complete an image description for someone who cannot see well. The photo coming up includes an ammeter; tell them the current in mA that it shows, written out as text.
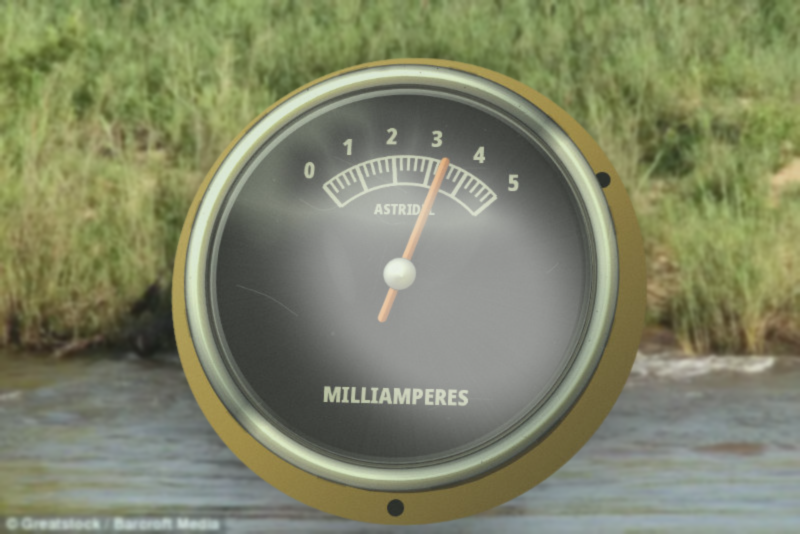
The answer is 3.4 mA
